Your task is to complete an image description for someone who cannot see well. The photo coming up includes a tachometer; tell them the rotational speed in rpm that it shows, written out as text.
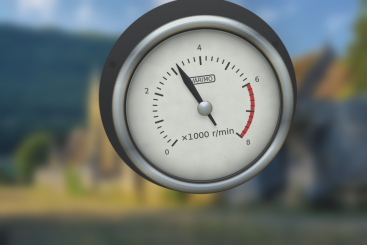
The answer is 3200 rpm
